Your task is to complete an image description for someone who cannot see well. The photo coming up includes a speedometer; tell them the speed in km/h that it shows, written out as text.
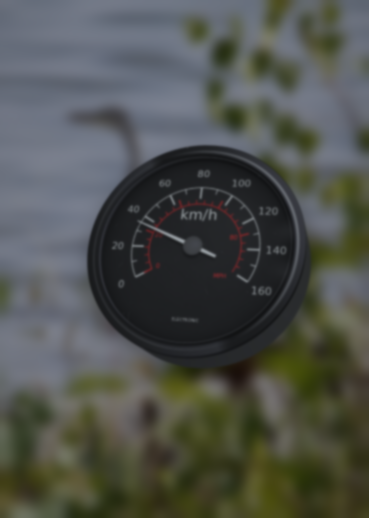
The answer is 35 km/h
